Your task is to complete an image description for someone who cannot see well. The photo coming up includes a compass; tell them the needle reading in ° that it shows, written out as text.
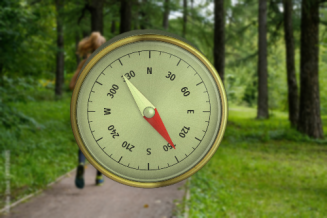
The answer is 145 °
